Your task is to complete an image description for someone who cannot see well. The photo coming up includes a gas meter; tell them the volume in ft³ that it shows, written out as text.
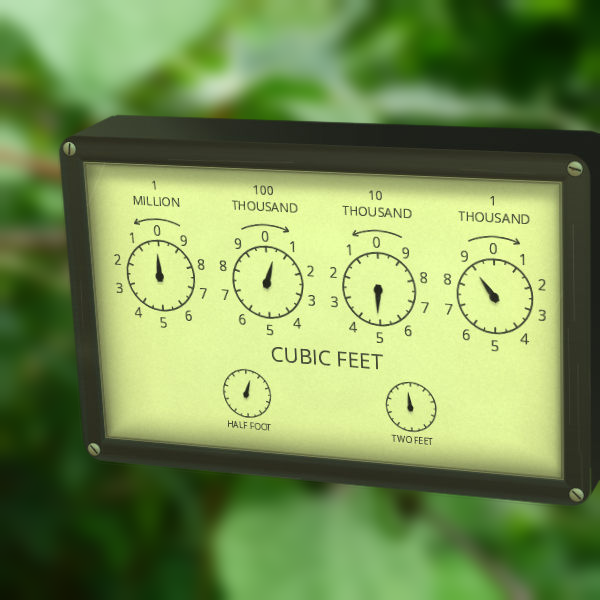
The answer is 4900 ft³
